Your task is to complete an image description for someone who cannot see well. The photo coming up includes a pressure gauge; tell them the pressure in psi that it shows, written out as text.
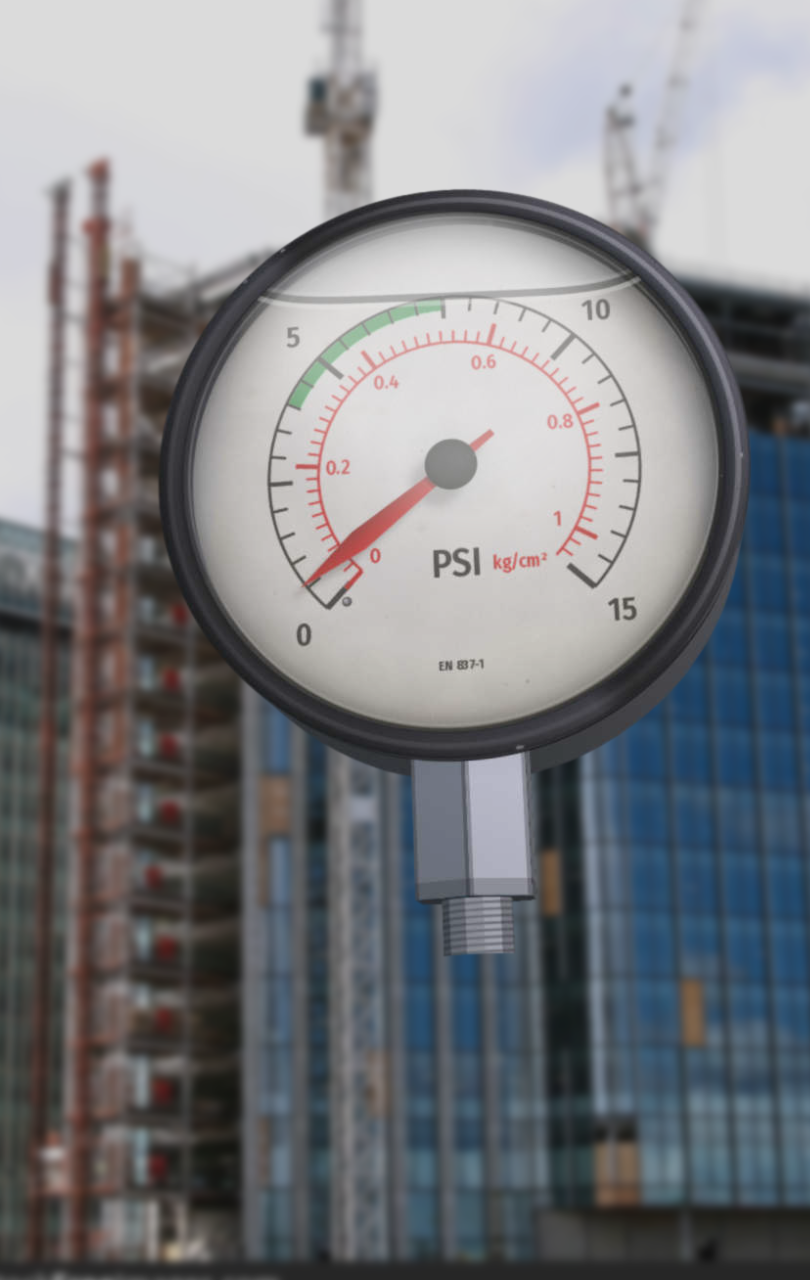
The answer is 0.5 psi
